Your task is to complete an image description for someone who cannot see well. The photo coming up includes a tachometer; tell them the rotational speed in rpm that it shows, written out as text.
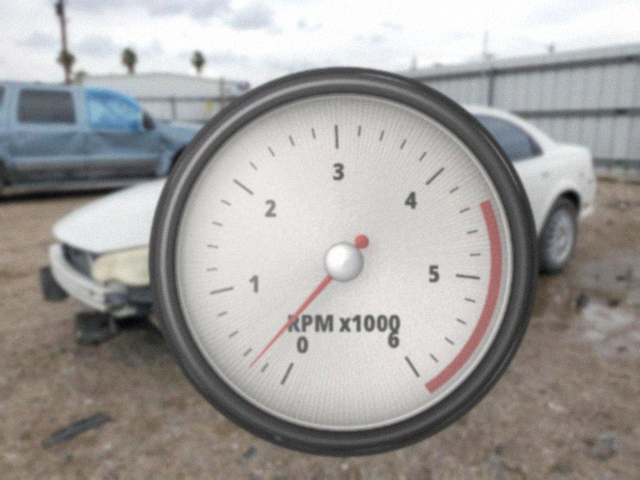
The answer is 300 rpm
